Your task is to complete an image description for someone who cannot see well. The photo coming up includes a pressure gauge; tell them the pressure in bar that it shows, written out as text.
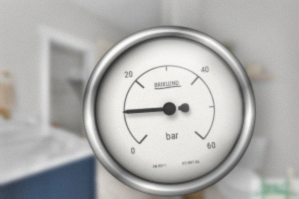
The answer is 10 bar
